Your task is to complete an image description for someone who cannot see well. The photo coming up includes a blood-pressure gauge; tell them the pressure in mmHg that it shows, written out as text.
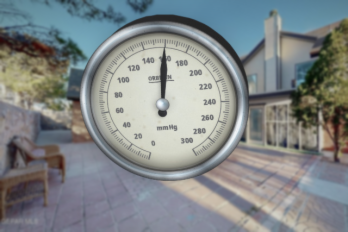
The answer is 160 mmHg
